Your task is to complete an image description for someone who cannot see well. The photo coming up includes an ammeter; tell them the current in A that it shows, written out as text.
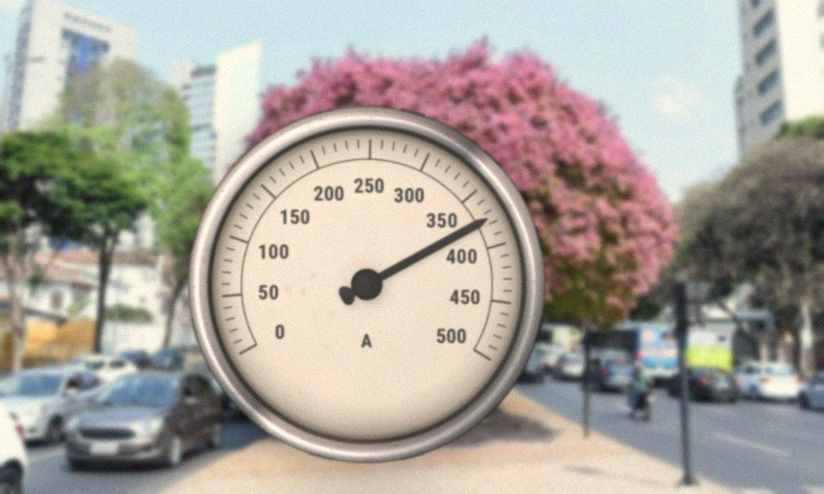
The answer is 375 A
